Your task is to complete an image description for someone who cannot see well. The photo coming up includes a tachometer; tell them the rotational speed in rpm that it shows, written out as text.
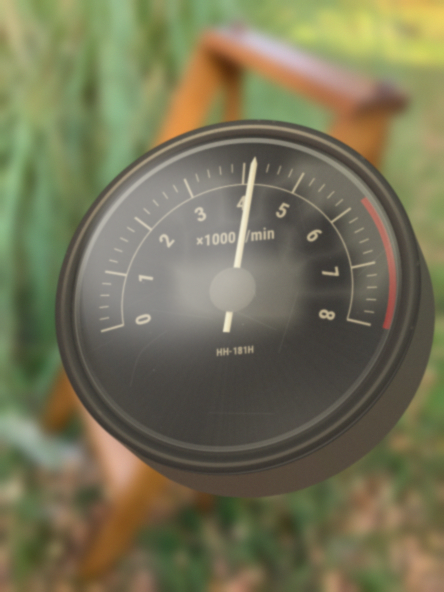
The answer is 4200 rpm
